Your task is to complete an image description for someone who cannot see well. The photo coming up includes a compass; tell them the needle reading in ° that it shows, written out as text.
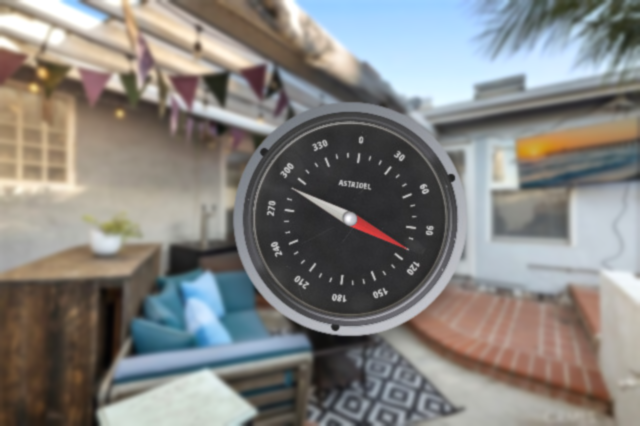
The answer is 110 °
